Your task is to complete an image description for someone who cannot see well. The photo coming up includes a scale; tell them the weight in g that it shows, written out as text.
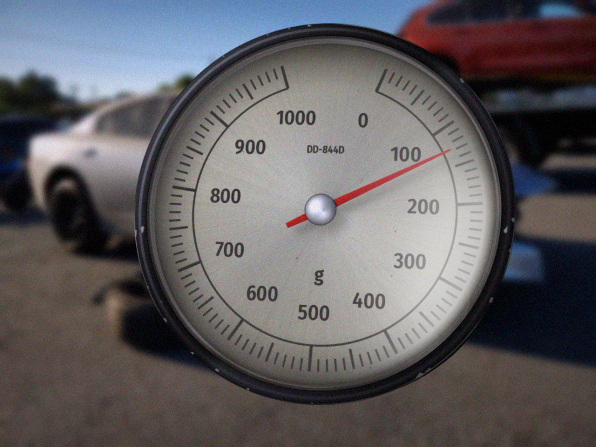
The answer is 130 g
